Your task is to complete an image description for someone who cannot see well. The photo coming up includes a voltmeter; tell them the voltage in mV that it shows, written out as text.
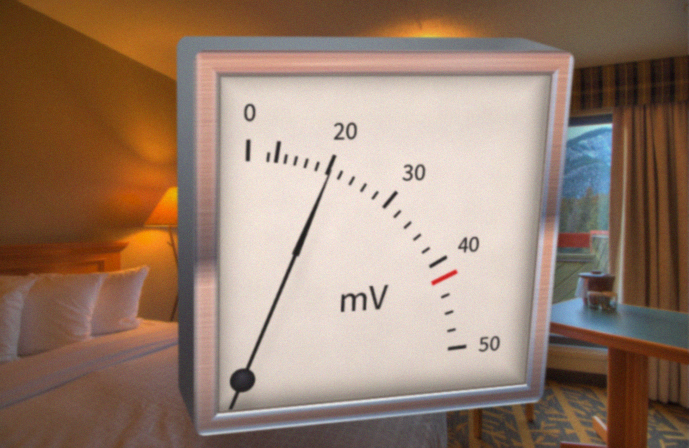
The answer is 20 mV
